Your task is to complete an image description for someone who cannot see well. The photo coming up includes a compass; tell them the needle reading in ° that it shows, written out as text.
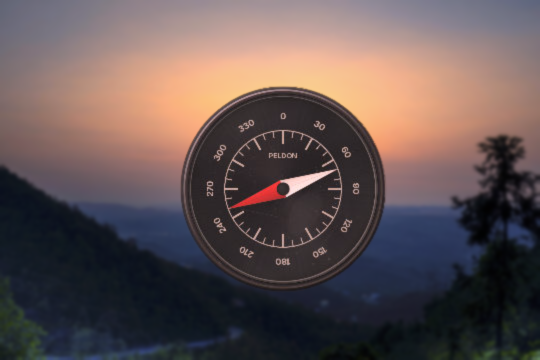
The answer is 250 °
